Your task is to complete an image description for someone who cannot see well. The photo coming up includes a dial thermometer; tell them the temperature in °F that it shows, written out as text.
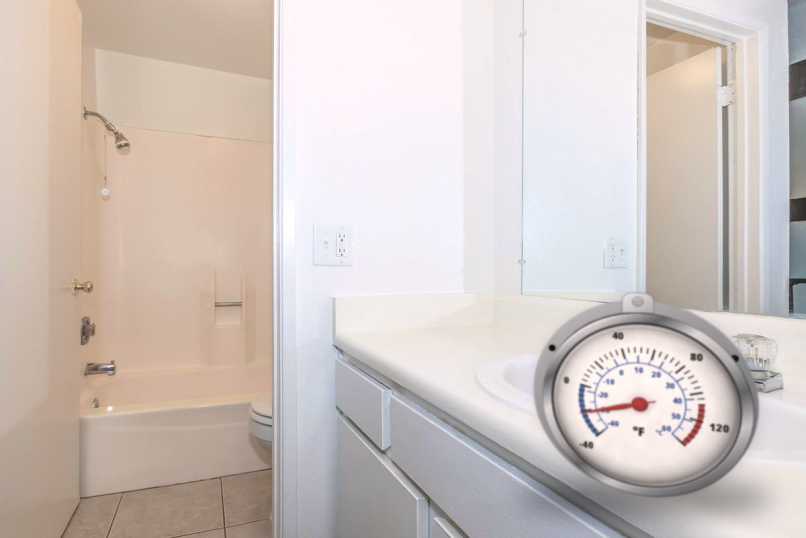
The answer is -20 °F
